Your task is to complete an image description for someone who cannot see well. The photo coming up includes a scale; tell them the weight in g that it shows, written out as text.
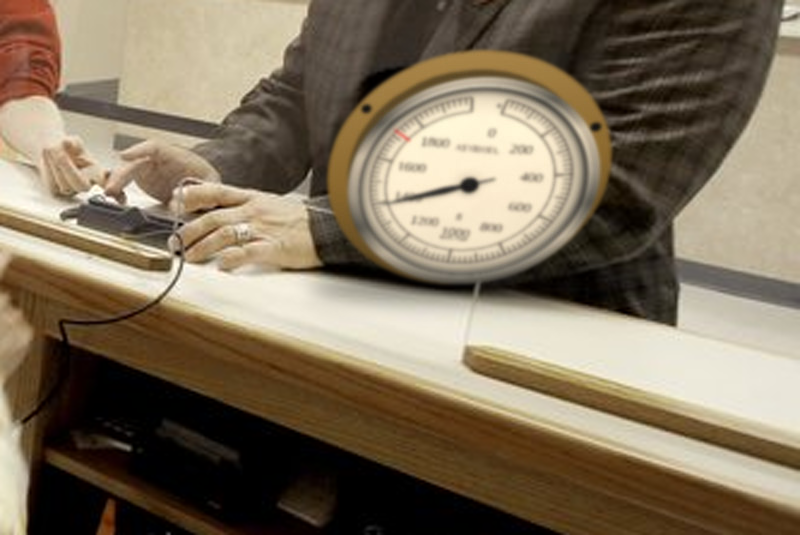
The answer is 1400 g
